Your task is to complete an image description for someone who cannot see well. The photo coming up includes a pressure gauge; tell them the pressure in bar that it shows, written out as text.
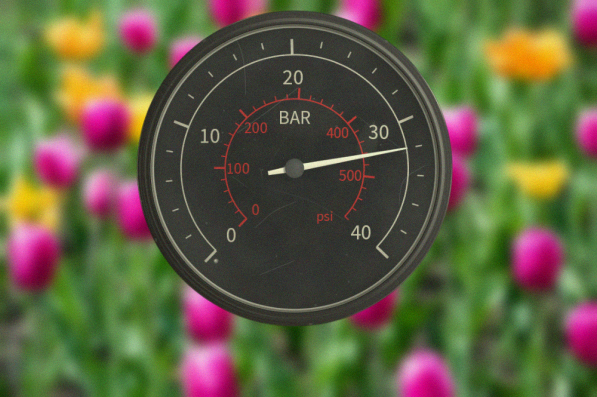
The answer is 32 bar
